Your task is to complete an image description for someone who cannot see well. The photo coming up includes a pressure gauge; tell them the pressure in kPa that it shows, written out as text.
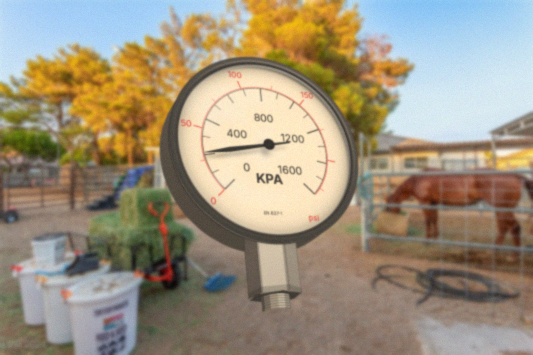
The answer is 200 kPa
